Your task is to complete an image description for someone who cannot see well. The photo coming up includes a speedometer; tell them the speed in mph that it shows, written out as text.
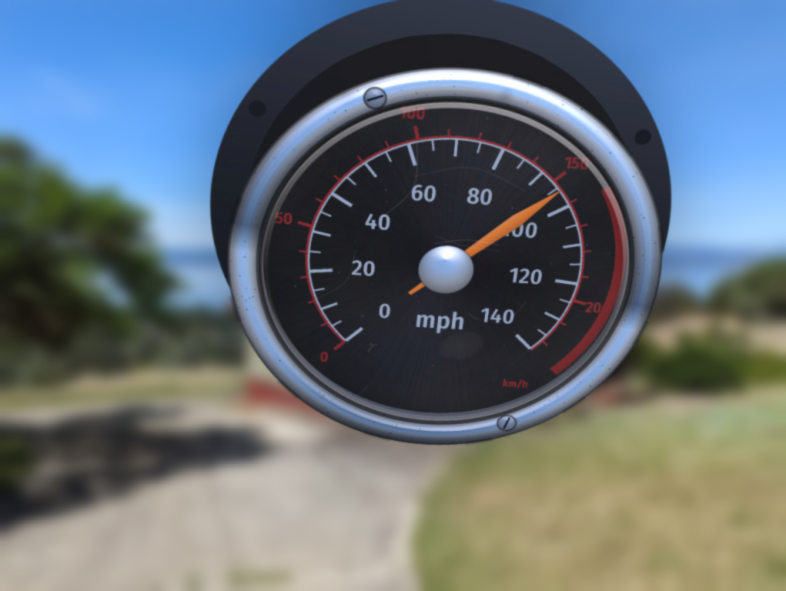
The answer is 95 mph
